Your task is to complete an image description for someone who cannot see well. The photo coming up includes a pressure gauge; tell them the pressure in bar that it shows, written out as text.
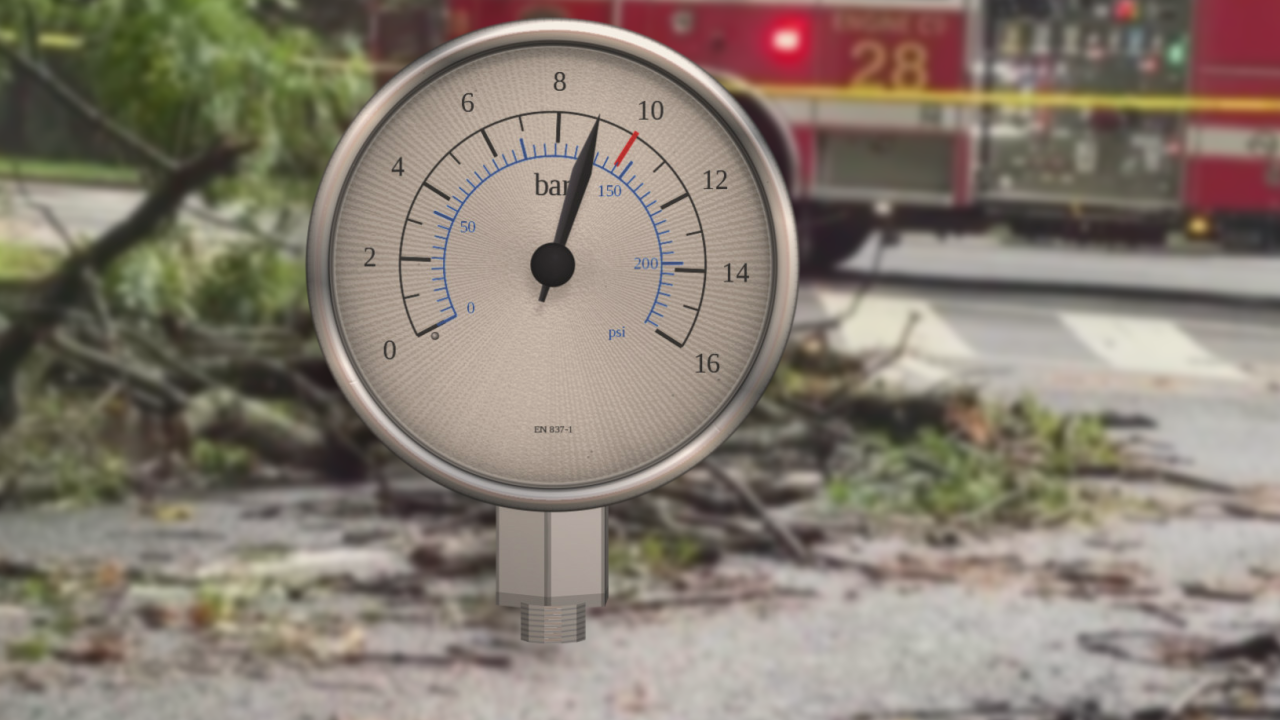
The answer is 9 bar
